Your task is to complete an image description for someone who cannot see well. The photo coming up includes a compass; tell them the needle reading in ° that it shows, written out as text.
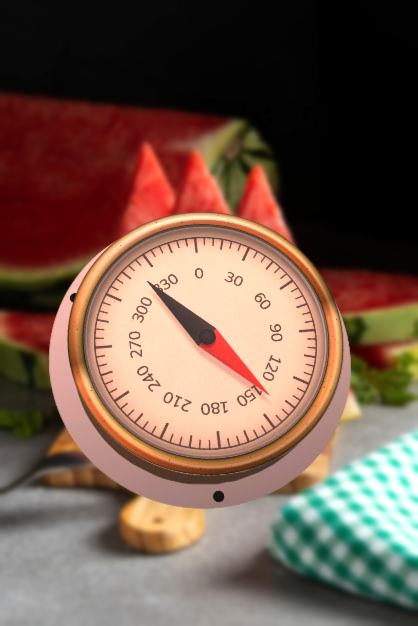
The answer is 140 °
